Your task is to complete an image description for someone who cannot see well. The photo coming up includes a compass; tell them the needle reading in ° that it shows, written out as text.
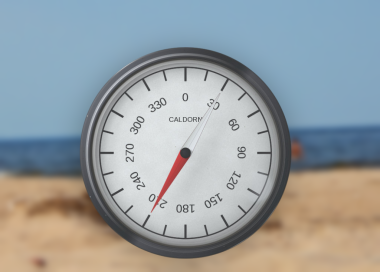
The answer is 210 °
